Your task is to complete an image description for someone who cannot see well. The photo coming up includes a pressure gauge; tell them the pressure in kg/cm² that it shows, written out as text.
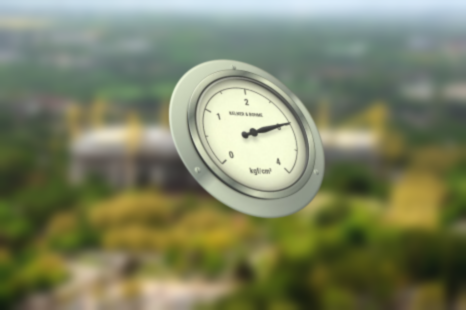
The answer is 3 kg/cm²
